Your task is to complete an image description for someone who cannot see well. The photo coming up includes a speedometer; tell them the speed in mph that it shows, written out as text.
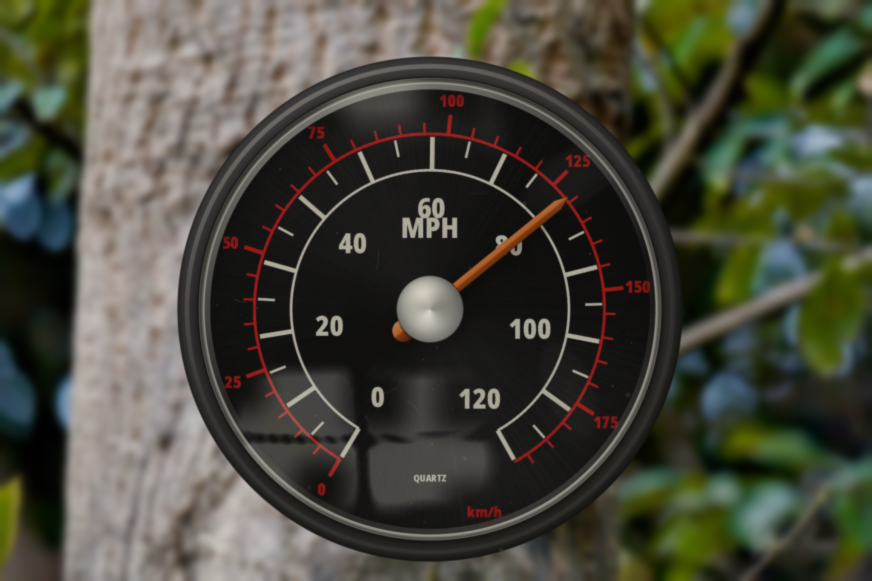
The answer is 80 mph
